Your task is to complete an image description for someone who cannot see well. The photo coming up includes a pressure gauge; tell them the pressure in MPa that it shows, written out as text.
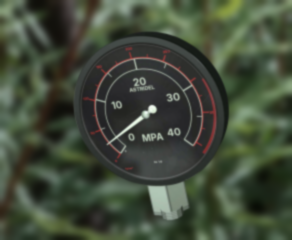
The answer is 2.5 MPa
